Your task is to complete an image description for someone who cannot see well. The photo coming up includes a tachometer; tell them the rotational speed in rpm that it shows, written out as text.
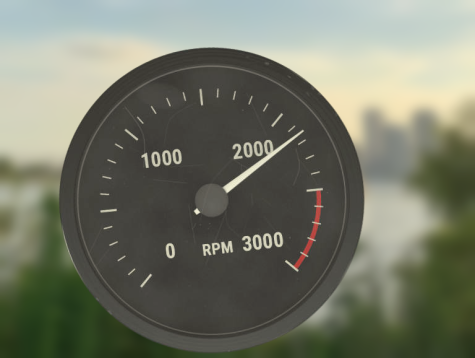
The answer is 2150 rpm
